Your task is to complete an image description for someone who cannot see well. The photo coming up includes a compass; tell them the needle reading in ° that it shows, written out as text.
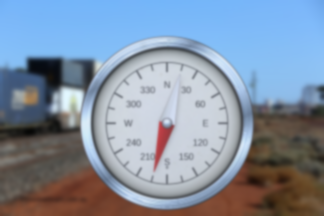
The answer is 195 °
